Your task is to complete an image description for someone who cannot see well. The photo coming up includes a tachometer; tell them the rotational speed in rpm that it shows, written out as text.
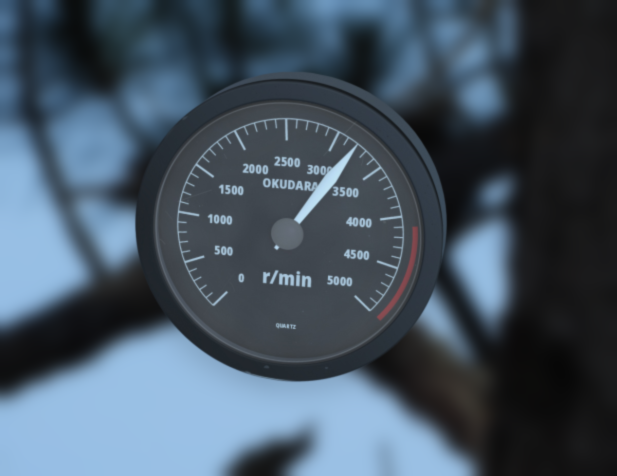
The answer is 3200 rpm
